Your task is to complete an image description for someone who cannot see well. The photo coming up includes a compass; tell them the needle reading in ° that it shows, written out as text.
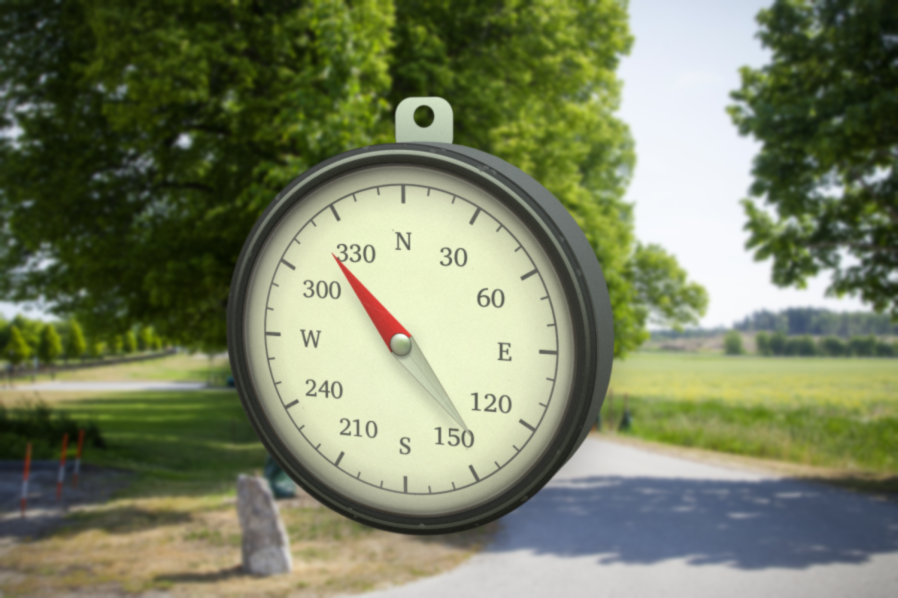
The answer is 320 °
